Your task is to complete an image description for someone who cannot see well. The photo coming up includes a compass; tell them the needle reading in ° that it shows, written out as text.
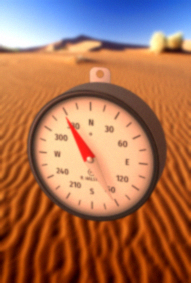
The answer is 330 °
